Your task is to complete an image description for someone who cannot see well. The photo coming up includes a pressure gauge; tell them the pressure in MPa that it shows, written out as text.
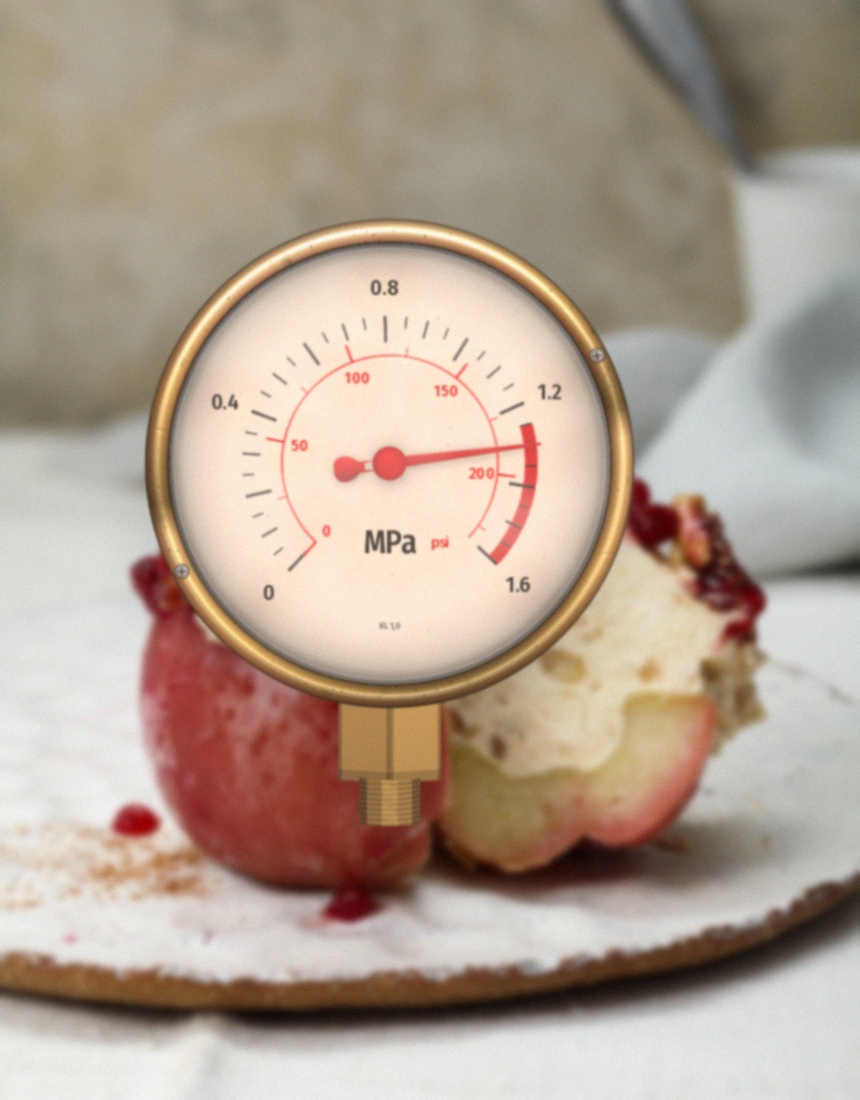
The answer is 1.3 MPa
